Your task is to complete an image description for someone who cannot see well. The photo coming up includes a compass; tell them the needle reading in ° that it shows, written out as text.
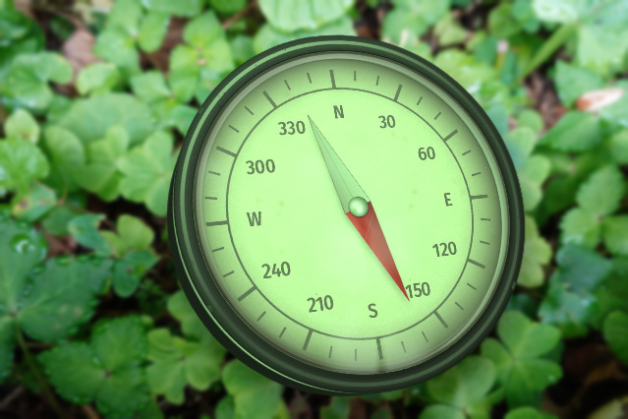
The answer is 160 °
